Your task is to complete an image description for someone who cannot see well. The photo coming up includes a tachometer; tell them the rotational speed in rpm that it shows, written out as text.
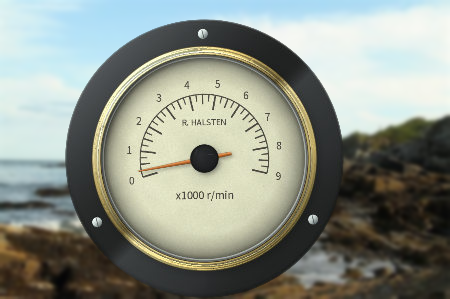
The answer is 250 rpm
